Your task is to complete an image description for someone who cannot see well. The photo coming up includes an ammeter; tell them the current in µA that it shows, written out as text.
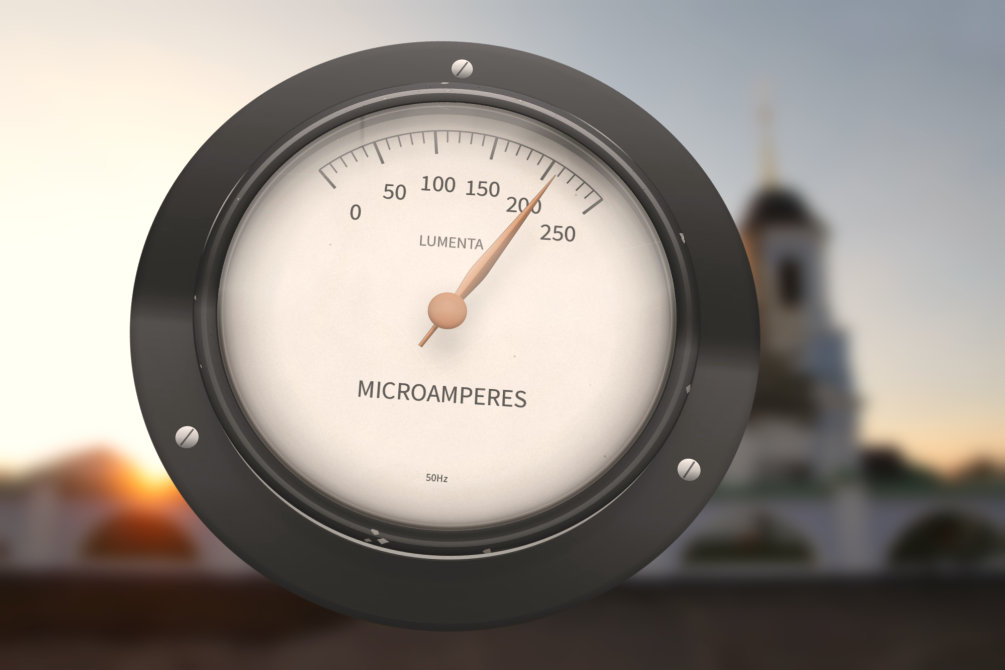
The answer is 210 µA
